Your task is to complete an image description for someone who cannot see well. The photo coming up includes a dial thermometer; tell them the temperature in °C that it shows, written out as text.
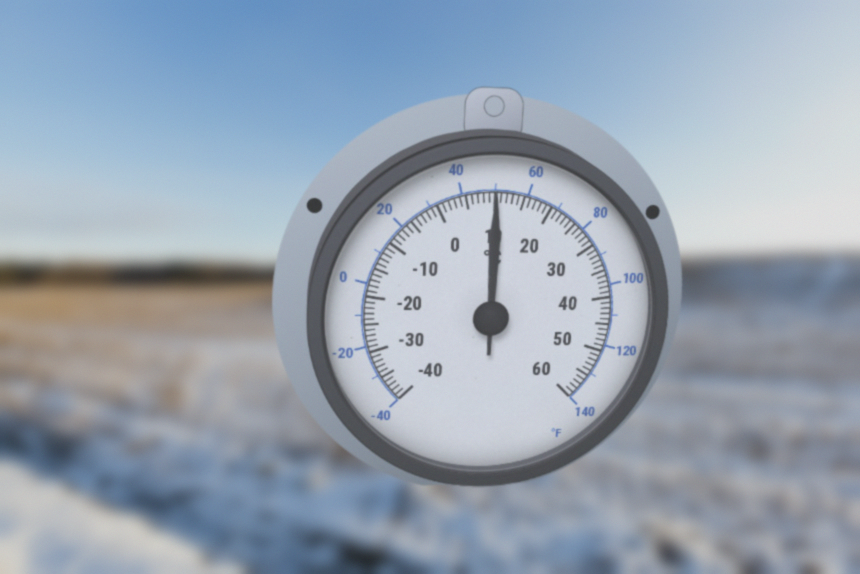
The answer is 10 °C
